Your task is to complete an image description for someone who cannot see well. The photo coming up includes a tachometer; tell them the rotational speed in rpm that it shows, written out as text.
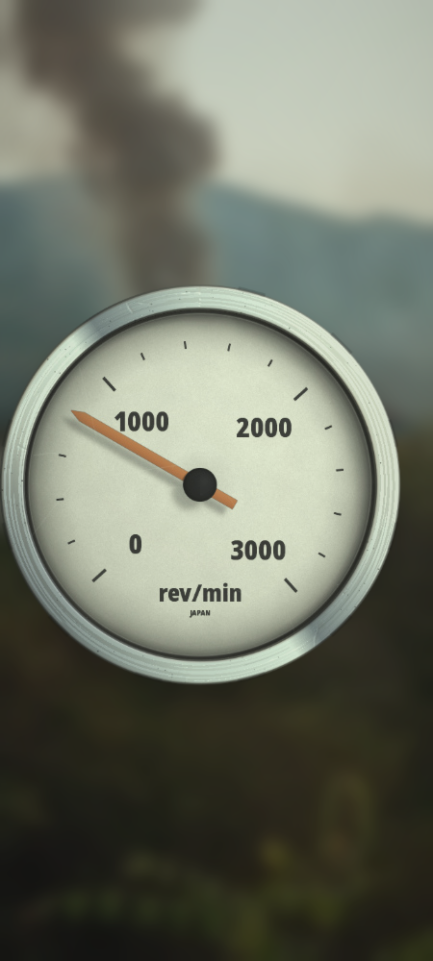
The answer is 800 rpm
